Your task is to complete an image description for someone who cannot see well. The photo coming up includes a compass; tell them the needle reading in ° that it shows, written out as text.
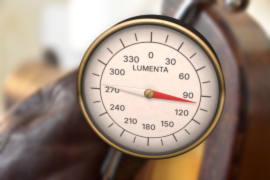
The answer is 97.5 °
